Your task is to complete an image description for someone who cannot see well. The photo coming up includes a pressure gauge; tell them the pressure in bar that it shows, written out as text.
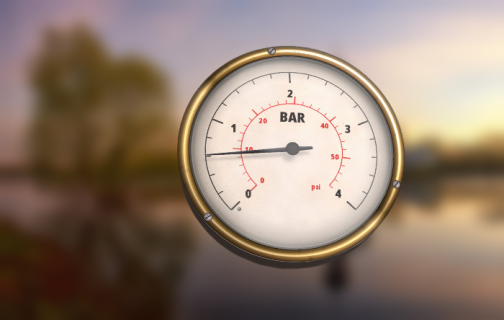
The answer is 0.6 bar
